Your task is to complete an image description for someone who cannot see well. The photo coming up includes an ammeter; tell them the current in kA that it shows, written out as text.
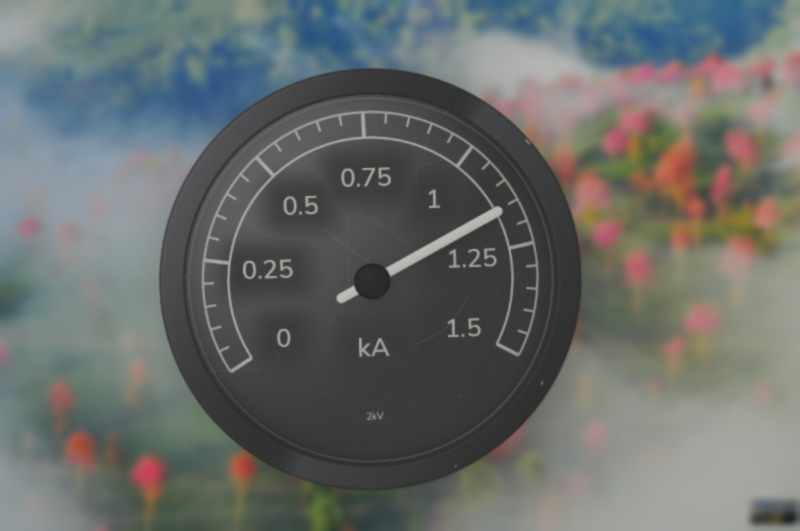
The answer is 1.15 kA
